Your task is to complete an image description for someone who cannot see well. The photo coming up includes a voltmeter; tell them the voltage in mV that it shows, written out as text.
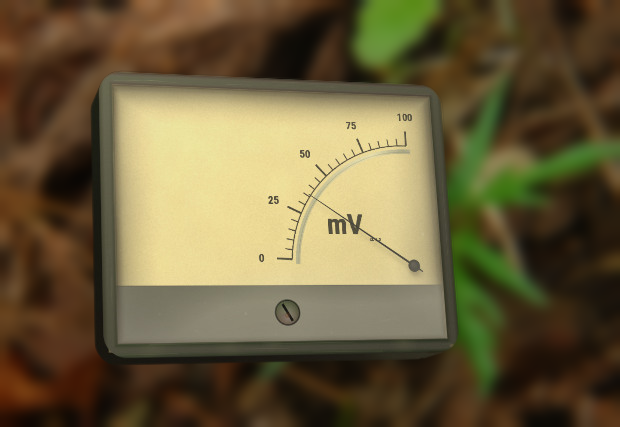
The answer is 35 mV
